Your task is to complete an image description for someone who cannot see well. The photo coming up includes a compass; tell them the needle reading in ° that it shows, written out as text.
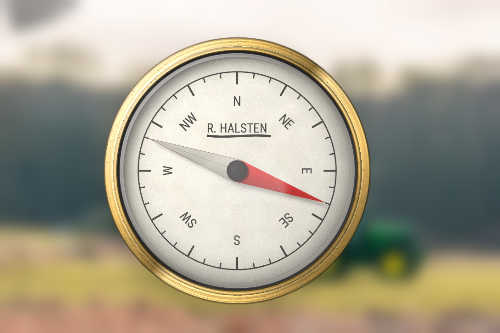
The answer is 110 °
